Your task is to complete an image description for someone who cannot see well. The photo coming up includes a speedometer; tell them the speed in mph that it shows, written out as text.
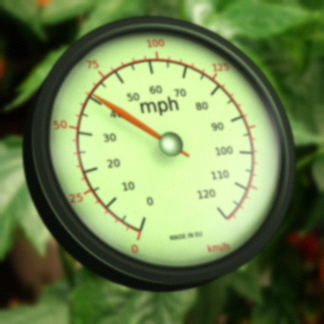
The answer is 40 mph
